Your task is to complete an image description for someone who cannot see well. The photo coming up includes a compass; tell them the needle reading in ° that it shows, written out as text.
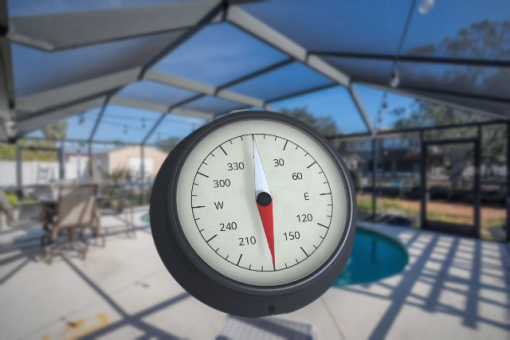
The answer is 180 °
